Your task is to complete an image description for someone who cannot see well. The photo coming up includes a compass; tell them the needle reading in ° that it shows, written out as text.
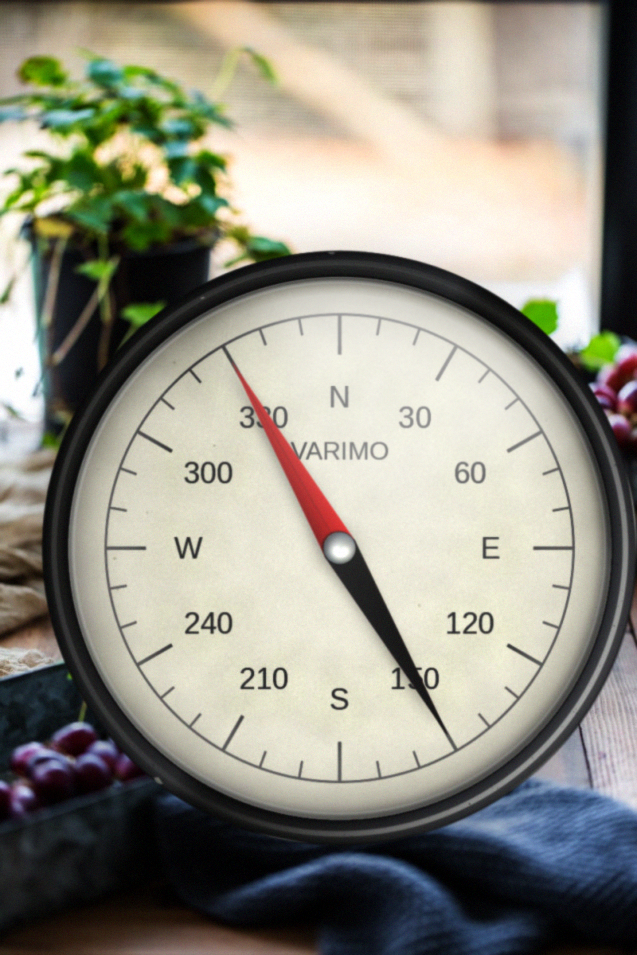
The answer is 330 °
